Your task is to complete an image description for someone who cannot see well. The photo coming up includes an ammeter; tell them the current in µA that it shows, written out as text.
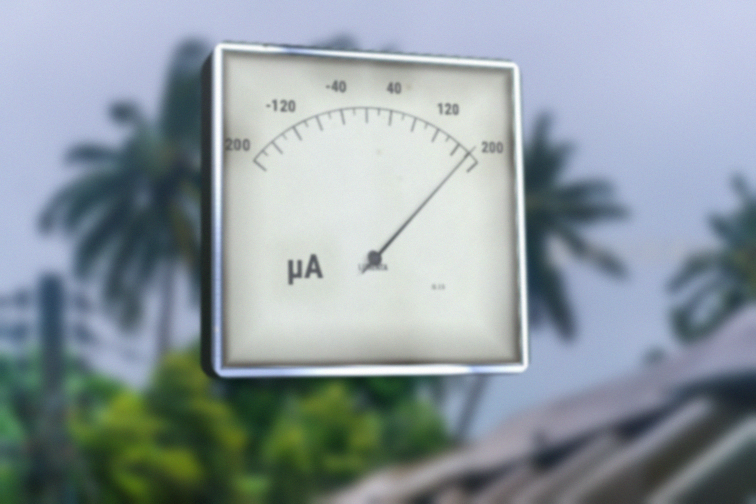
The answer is 180 µA
